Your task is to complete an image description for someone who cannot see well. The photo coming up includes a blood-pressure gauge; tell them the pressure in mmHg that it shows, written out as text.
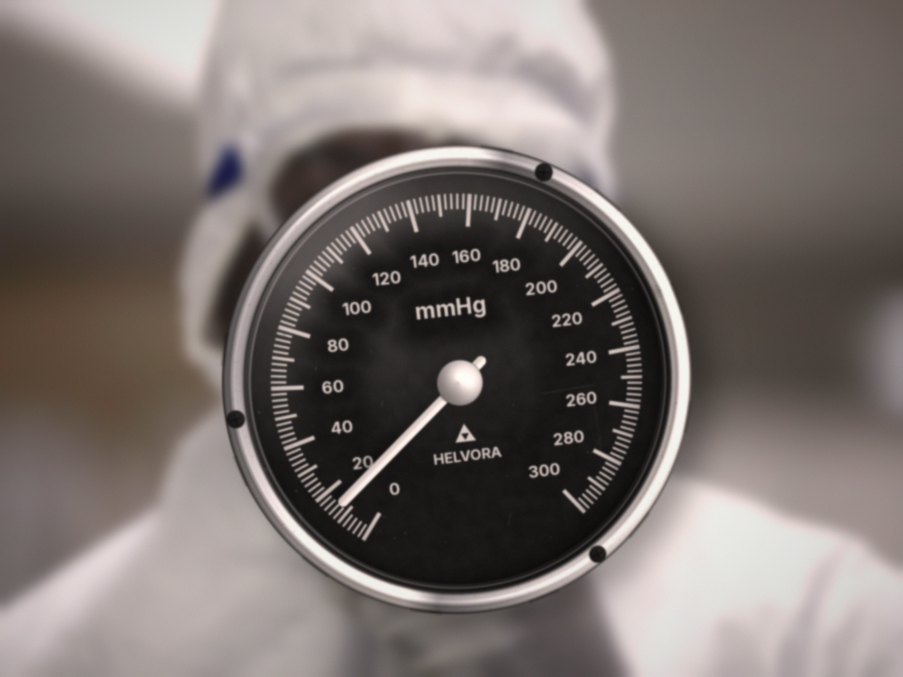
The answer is 14 mmHg
